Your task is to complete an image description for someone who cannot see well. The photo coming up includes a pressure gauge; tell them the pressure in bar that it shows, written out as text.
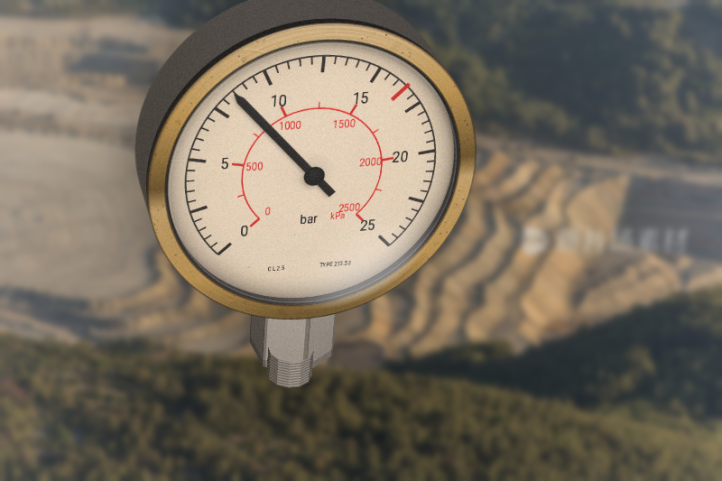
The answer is 8.5 bar
